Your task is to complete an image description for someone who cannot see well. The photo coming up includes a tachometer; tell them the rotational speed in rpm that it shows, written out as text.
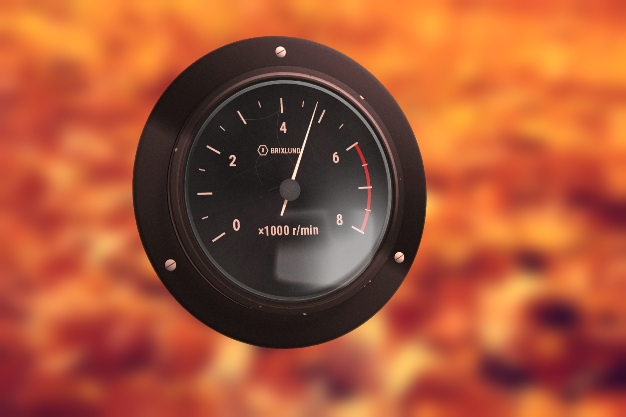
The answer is 4750 rpm
